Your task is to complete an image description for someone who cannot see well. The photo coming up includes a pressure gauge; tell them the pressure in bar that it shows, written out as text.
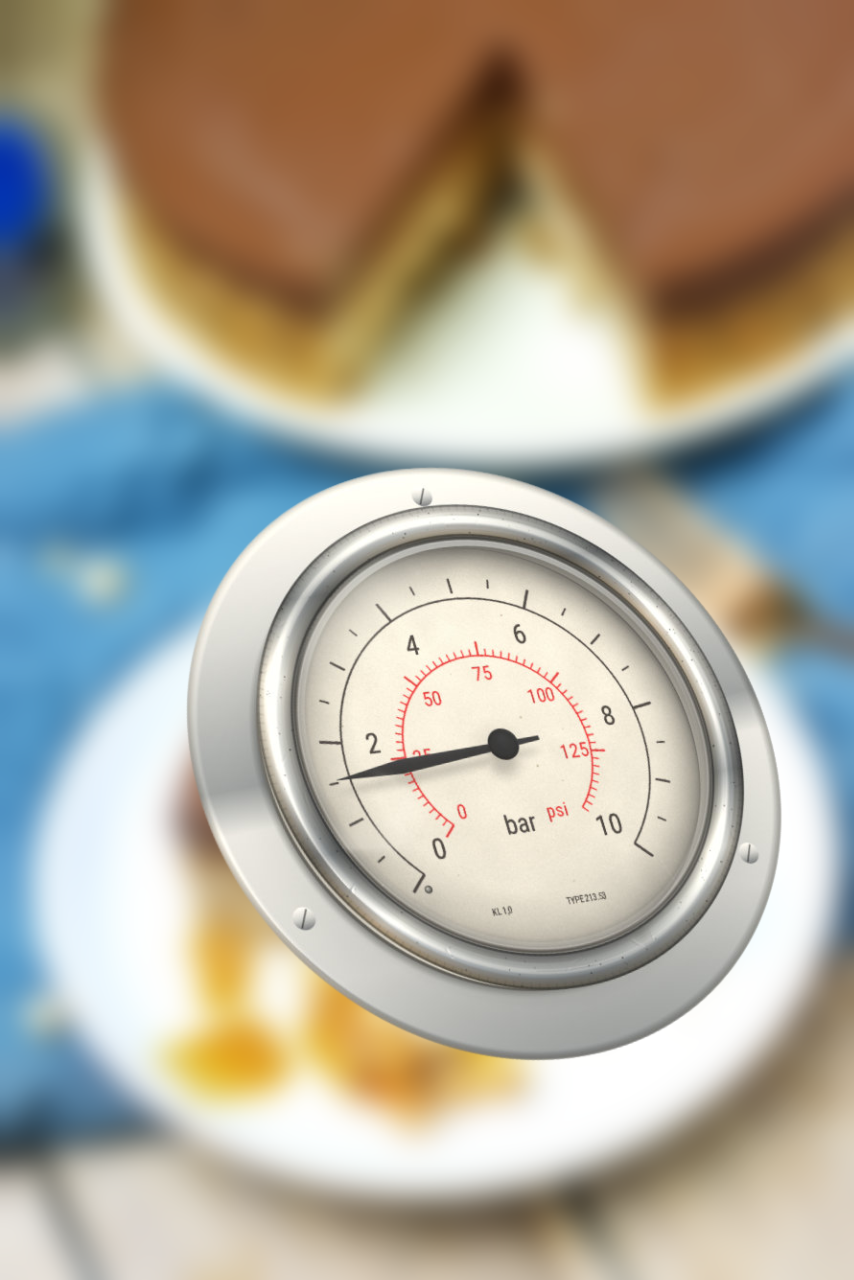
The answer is 1.5 bar
